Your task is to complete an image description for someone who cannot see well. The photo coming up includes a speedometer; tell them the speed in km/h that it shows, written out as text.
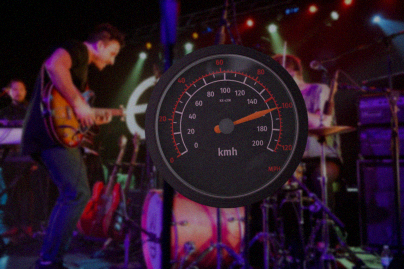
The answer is 160 km/h
